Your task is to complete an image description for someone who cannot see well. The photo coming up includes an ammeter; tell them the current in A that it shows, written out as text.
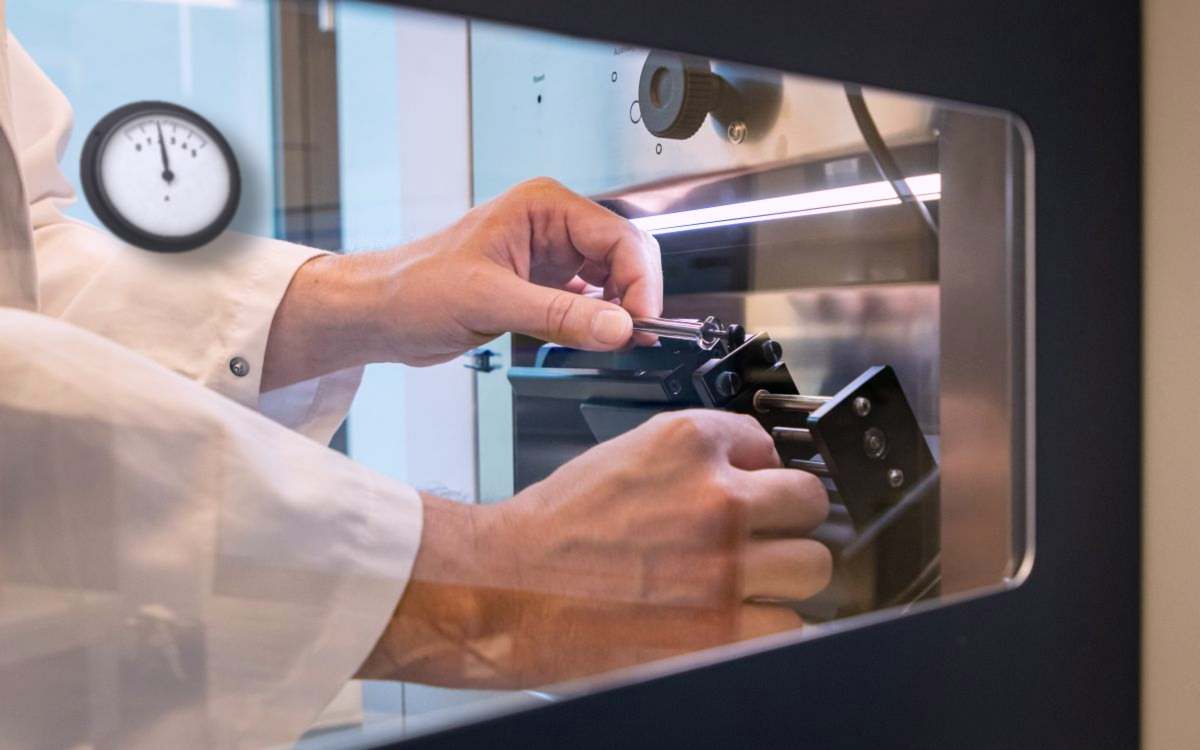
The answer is 2 A
